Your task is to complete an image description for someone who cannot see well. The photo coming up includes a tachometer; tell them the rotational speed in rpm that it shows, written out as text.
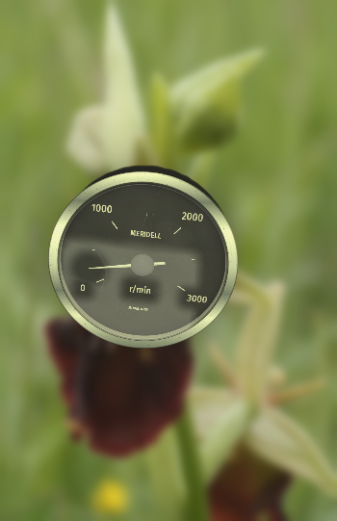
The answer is 250 rpm
